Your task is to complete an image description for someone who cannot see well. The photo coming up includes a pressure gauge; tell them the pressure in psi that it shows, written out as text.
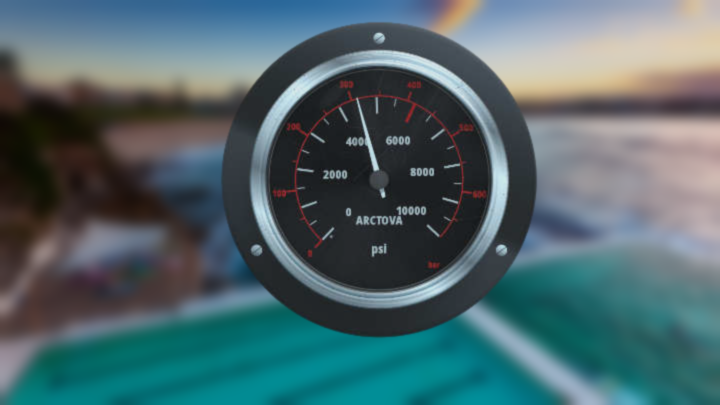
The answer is 4500 psi
